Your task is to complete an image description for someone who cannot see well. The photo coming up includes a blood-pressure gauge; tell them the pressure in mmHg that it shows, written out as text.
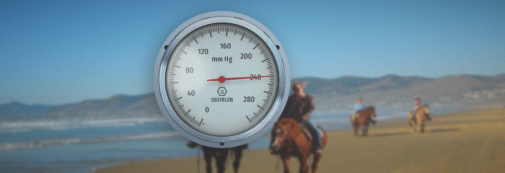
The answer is 240 mmHg
